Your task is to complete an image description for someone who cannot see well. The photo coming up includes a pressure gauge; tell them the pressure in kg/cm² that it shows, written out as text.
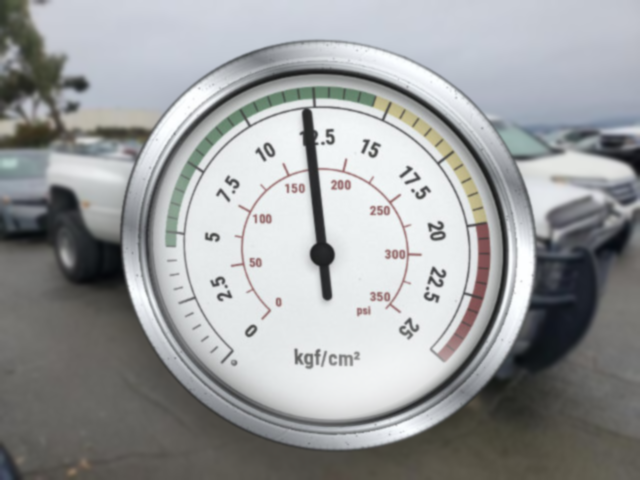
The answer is 12.25 kg/cm²
